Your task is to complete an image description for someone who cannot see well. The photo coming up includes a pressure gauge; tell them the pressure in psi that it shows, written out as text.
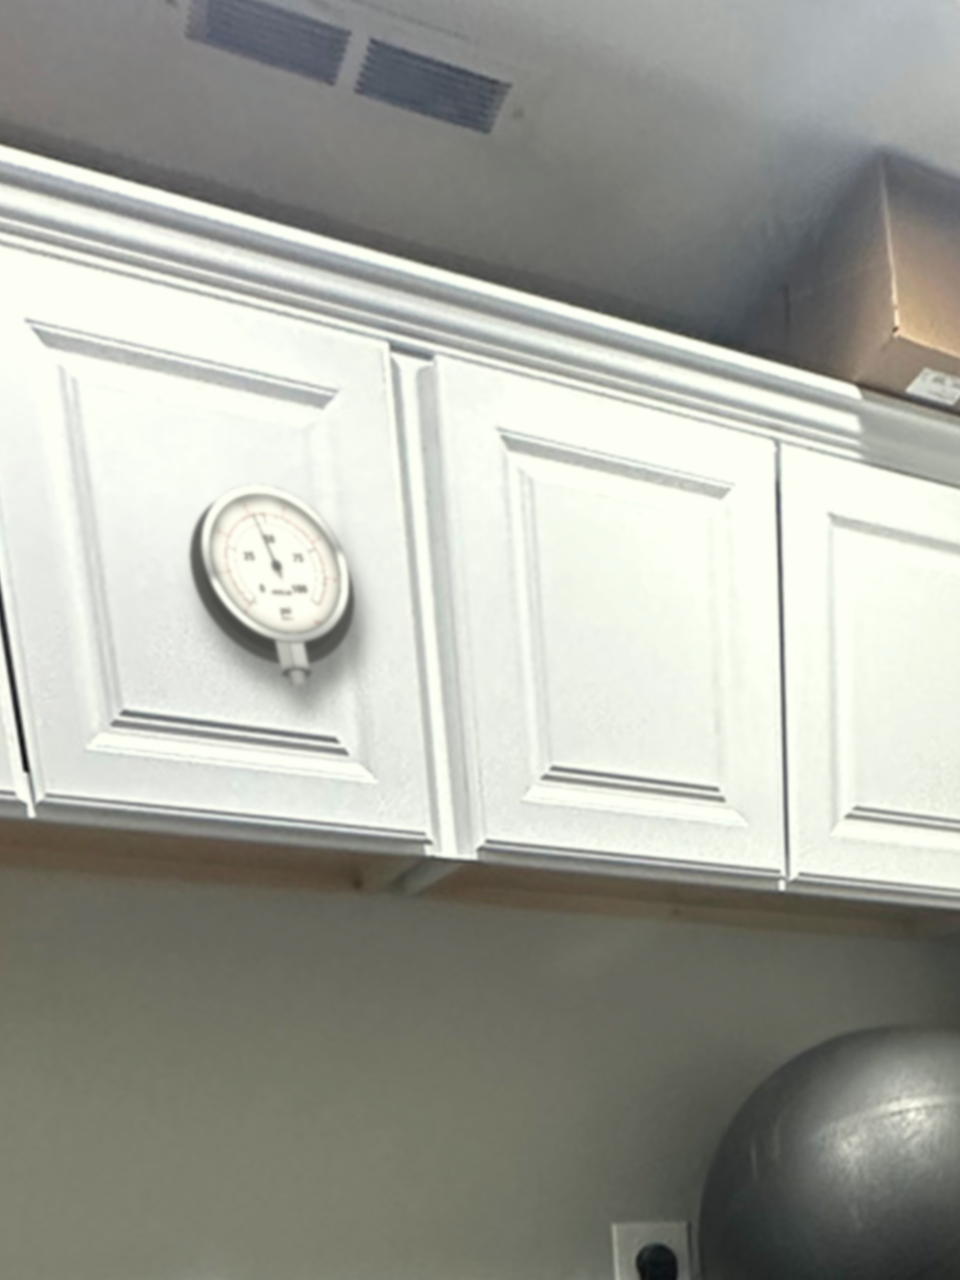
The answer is 45 psi
